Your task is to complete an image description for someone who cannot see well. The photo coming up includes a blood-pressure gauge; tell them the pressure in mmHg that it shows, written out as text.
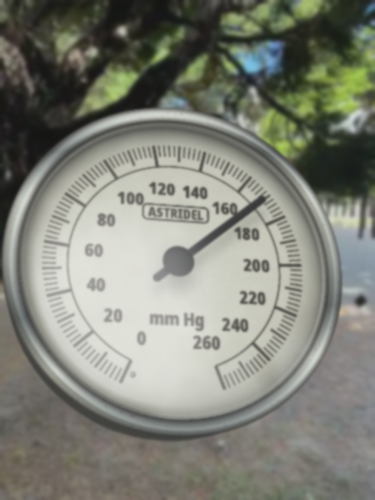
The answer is 170 mmHg
